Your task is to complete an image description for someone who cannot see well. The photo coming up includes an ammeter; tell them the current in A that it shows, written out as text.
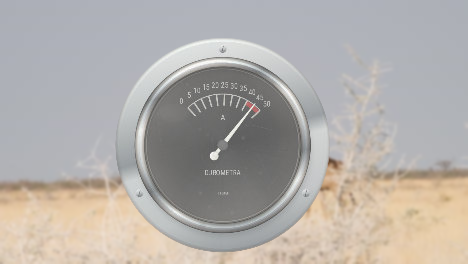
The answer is 45 A
